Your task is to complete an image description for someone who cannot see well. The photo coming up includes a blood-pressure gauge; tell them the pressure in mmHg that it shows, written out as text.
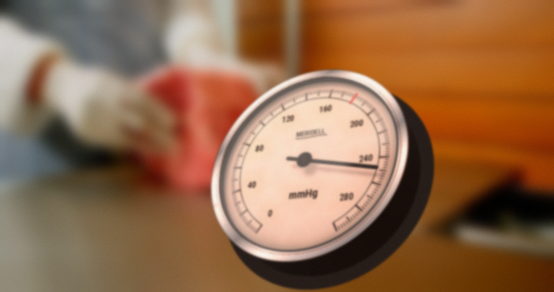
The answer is 250 mmHg
